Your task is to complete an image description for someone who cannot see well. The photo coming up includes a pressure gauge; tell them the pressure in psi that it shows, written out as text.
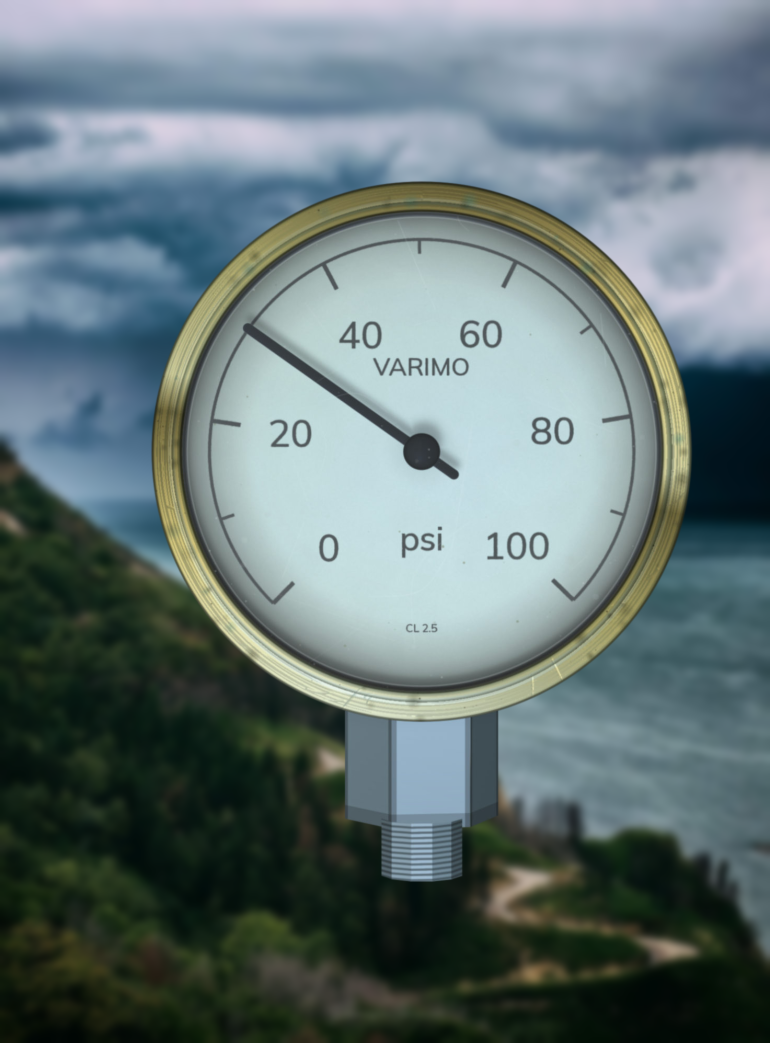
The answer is 30 psi
